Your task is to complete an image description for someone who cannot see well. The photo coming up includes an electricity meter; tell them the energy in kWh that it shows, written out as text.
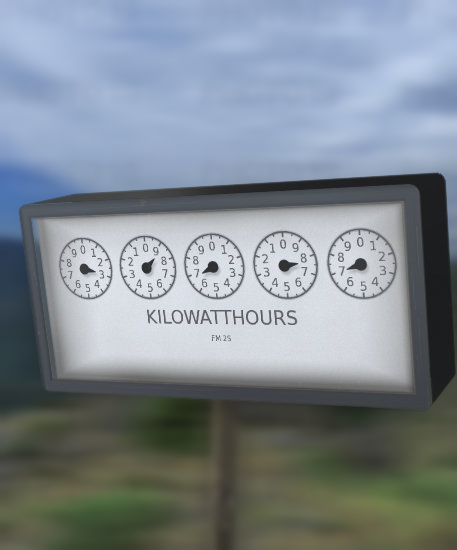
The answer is 28677 kWh
